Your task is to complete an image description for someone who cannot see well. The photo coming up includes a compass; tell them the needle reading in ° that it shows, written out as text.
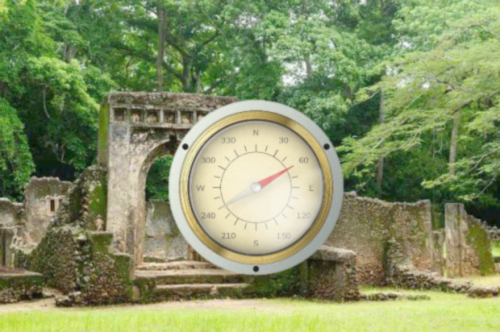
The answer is 60 °
